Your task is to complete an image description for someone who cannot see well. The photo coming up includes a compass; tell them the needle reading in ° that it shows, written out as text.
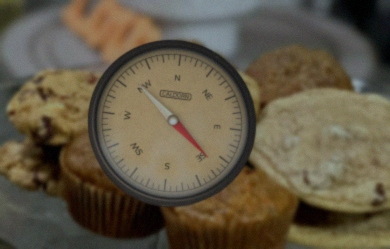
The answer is 130 °
